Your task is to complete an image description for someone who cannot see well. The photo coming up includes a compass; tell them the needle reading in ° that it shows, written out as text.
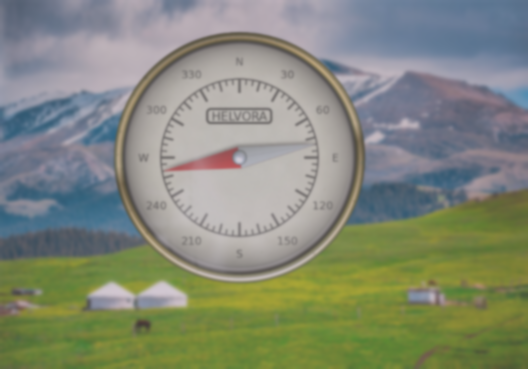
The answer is 260 °
